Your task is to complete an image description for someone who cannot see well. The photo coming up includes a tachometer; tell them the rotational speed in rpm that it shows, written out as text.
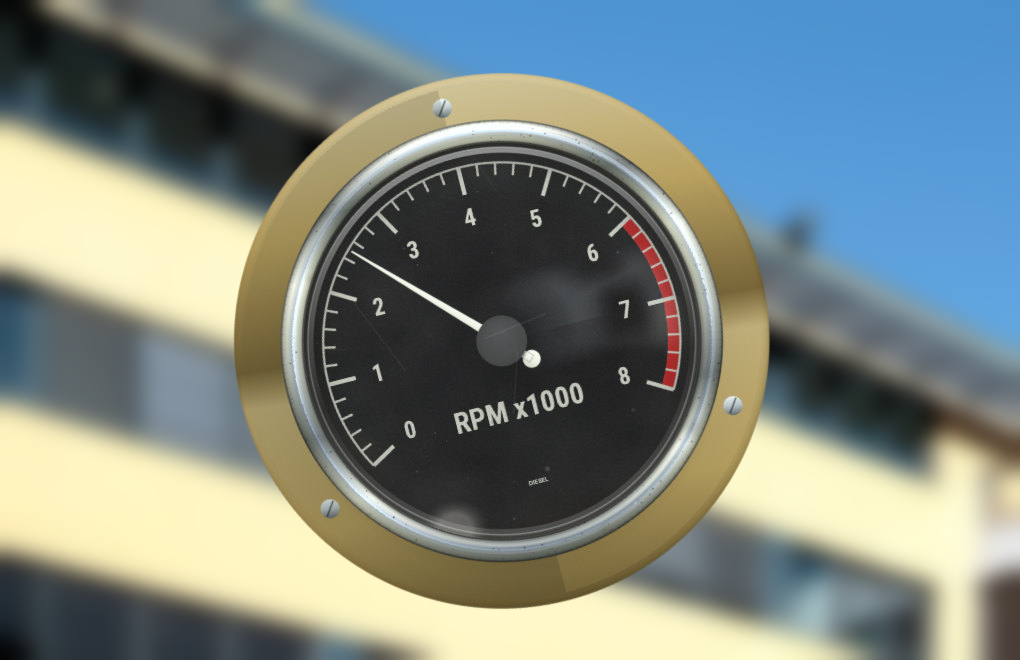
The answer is 2500 rpm
